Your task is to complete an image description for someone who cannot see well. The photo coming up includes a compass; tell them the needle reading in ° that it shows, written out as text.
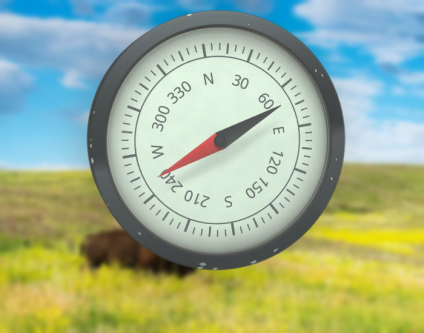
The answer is 250 °
